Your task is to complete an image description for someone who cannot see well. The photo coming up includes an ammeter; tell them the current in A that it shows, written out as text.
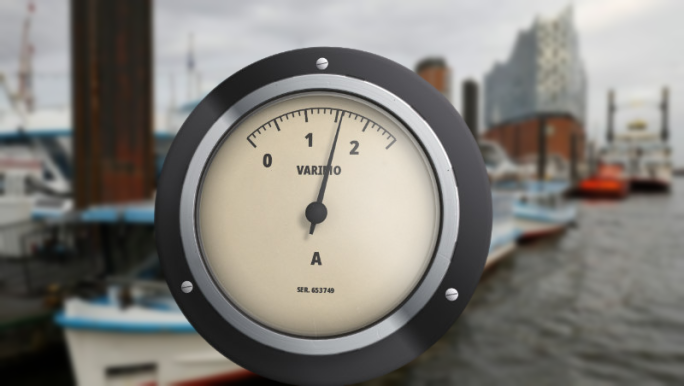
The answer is 1.6 A
